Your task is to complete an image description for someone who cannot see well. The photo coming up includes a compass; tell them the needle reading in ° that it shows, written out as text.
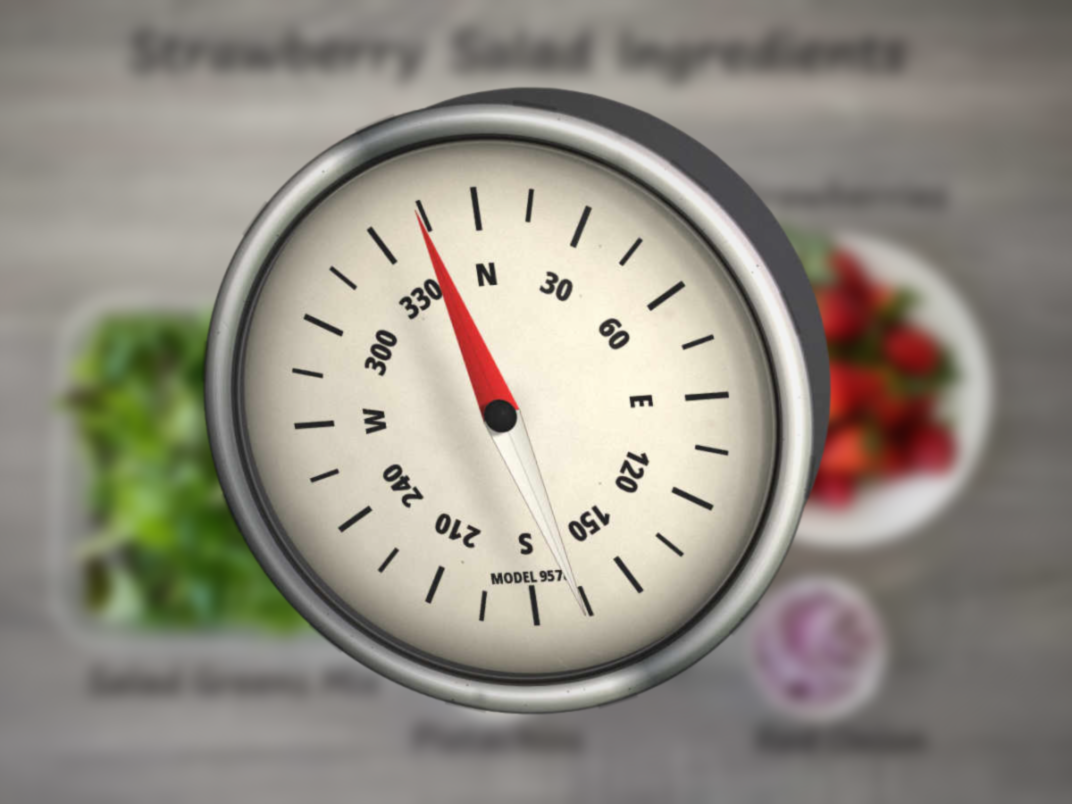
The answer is 345 °
